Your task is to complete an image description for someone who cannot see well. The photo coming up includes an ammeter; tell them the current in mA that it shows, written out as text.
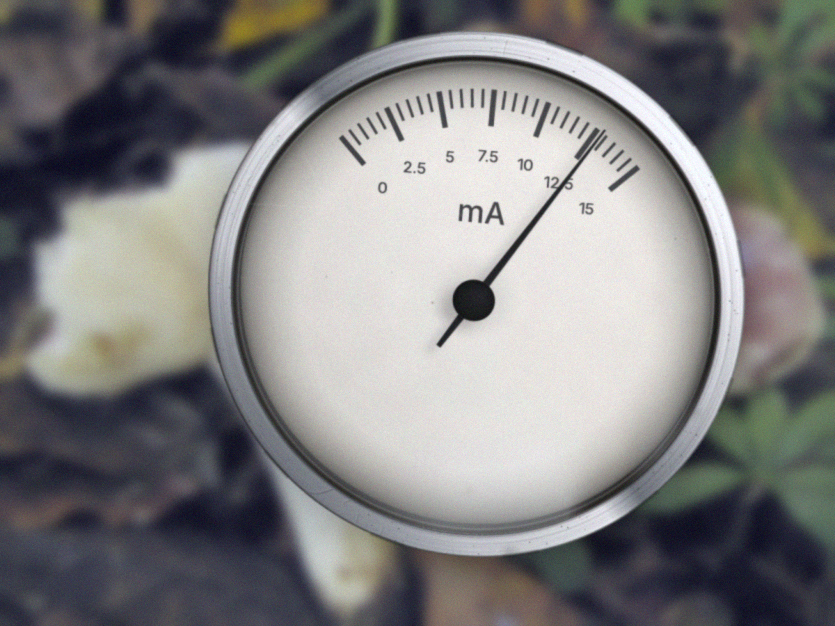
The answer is 12.75 mA
